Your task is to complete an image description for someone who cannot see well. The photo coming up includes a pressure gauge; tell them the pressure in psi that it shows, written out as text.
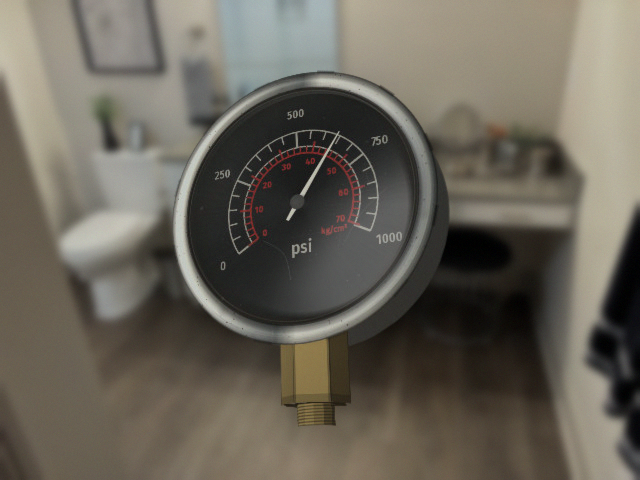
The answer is 650 psi
